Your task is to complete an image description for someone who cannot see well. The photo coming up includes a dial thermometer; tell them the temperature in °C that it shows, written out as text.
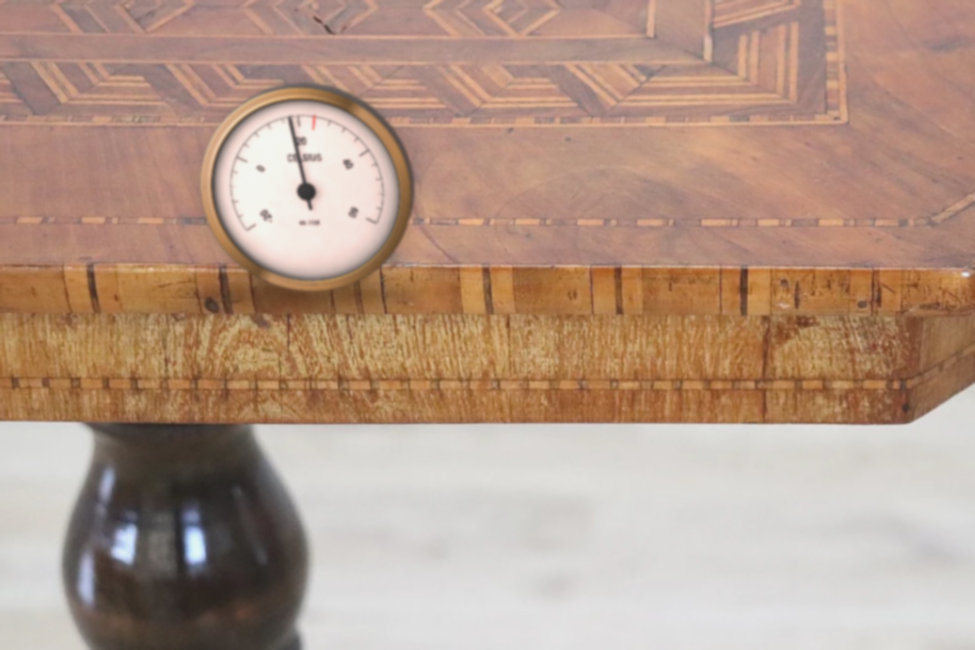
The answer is 18 °C
